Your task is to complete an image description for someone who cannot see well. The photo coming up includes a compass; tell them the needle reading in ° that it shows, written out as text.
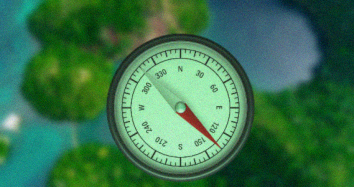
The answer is 135 °
